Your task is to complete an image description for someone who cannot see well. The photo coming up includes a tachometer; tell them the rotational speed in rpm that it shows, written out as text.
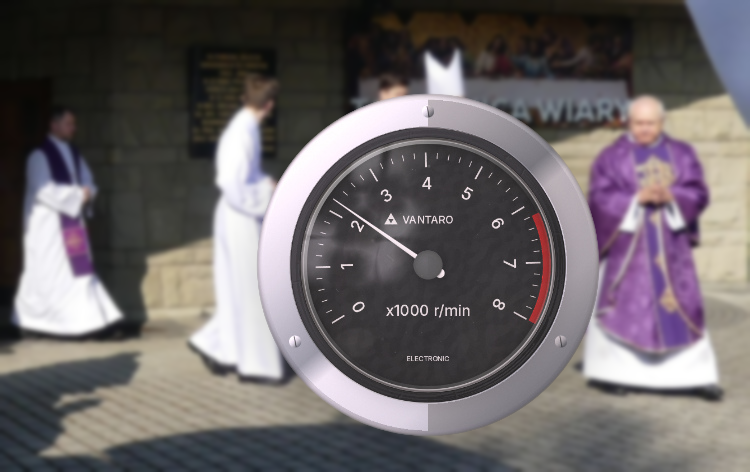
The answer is 2200 rpm
